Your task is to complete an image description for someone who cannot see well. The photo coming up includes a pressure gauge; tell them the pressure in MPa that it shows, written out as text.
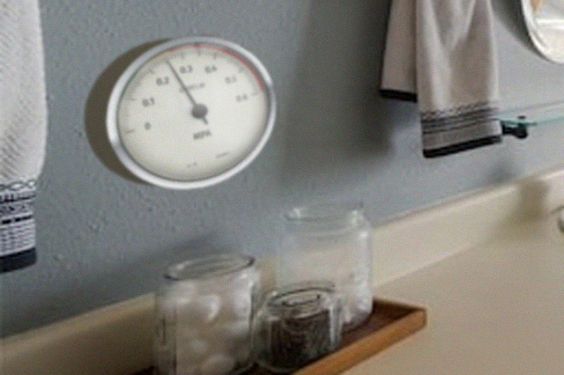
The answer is 0.25 MPa
